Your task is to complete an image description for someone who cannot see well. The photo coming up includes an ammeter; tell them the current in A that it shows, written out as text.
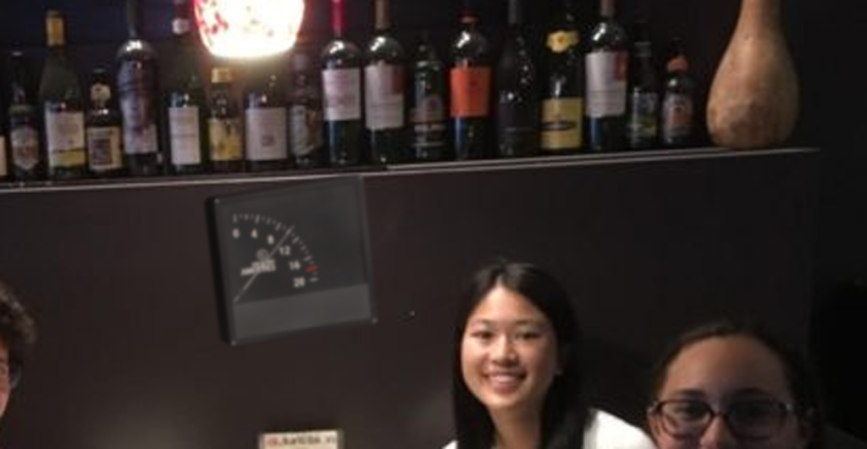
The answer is 10 A
